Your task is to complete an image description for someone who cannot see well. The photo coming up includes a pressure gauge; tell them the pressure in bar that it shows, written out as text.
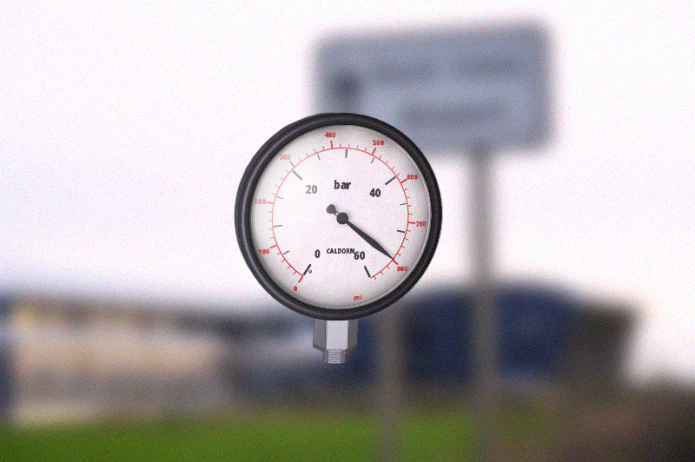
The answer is 55 bar
